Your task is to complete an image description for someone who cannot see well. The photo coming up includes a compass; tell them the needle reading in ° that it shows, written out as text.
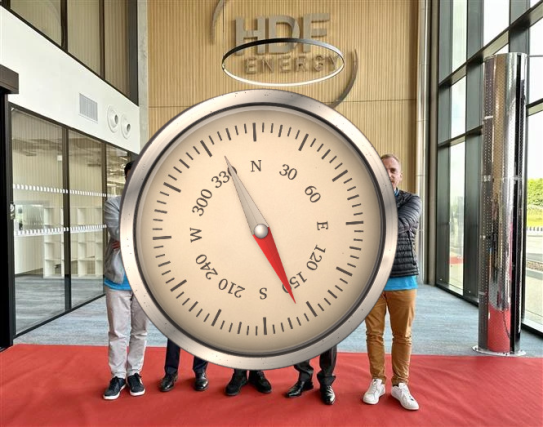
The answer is 157.5 °
